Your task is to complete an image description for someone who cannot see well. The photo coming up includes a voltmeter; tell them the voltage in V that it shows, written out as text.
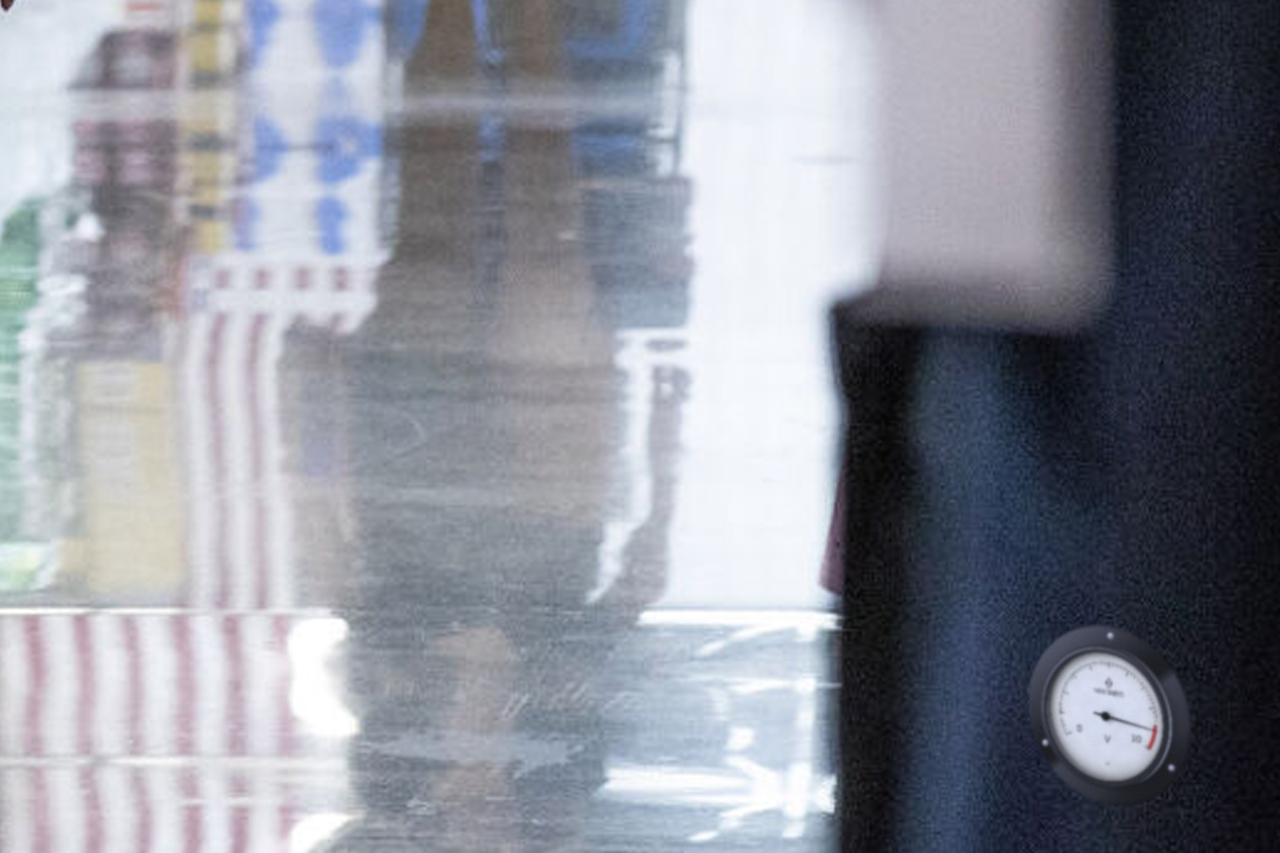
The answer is 9 V
